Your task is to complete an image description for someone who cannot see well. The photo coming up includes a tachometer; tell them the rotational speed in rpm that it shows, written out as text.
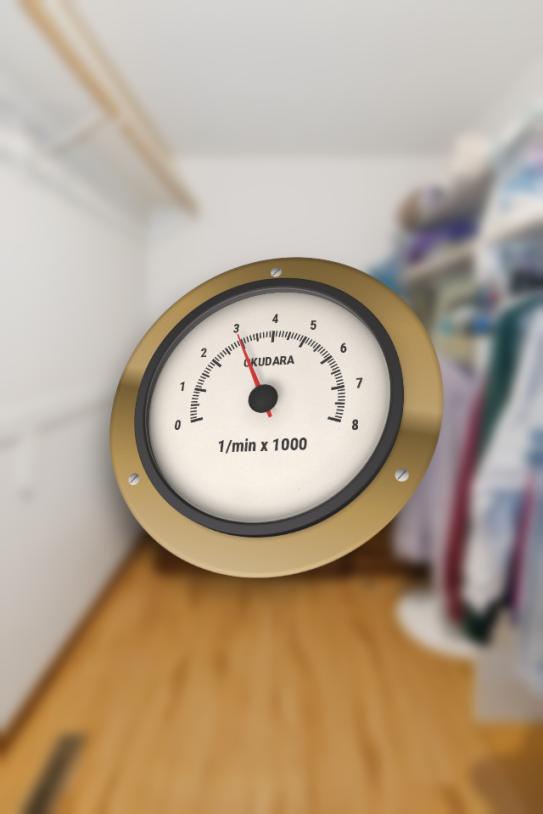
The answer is 3000 rpm
